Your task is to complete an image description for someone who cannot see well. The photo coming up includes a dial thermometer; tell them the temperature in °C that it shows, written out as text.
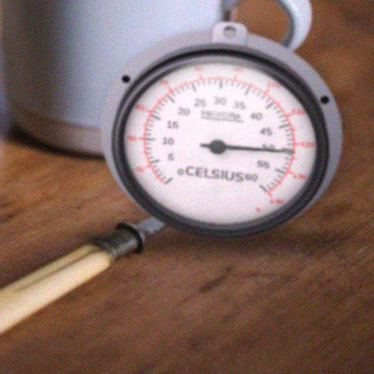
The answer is 50 °C
